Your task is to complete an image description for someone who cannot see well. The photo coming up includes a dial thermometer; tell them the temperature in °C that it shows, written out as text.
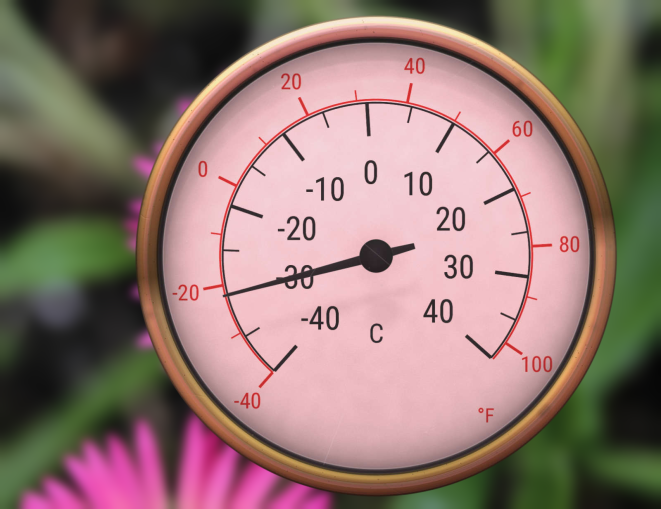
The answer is -30 °C
